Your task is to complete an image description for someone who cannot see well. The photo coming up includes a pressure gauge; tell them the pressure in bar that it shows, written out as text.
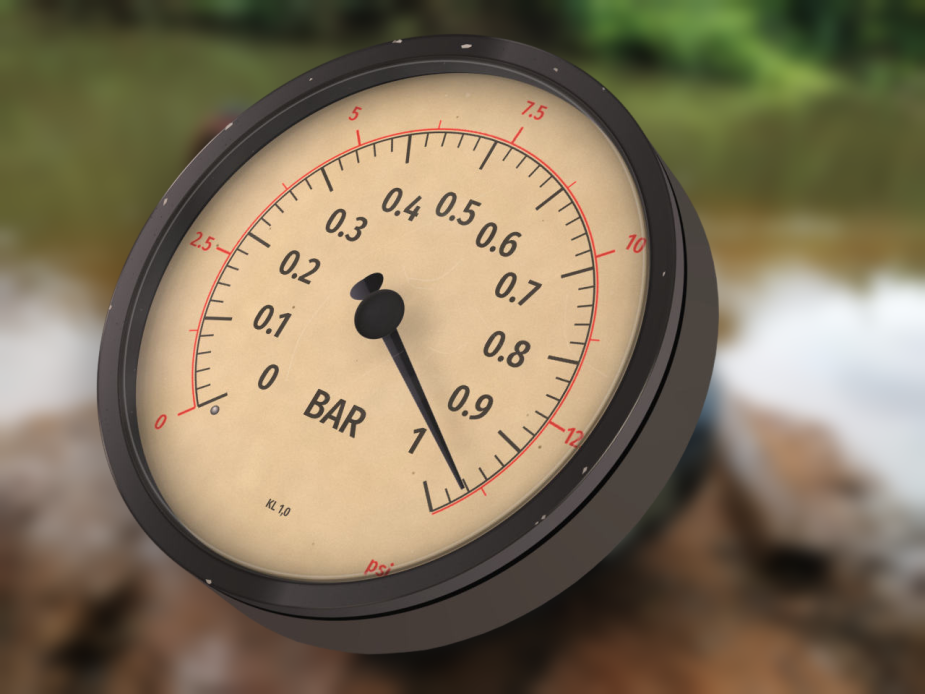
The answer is 0.96 bar
